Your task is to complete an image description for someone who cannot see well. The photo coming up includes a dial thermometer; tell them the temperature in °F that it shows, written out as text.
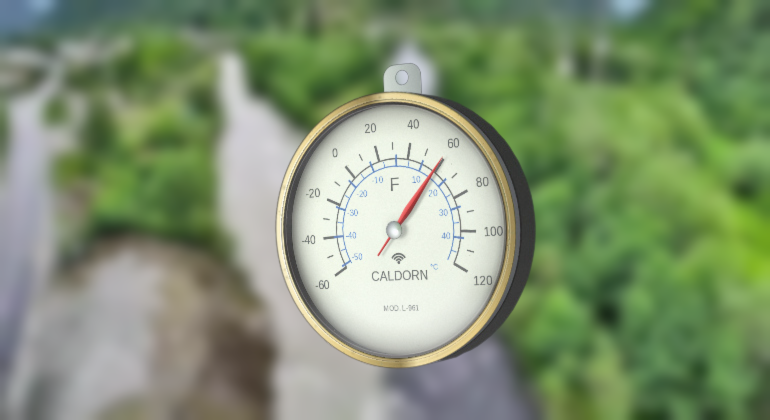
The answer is 60 °F
